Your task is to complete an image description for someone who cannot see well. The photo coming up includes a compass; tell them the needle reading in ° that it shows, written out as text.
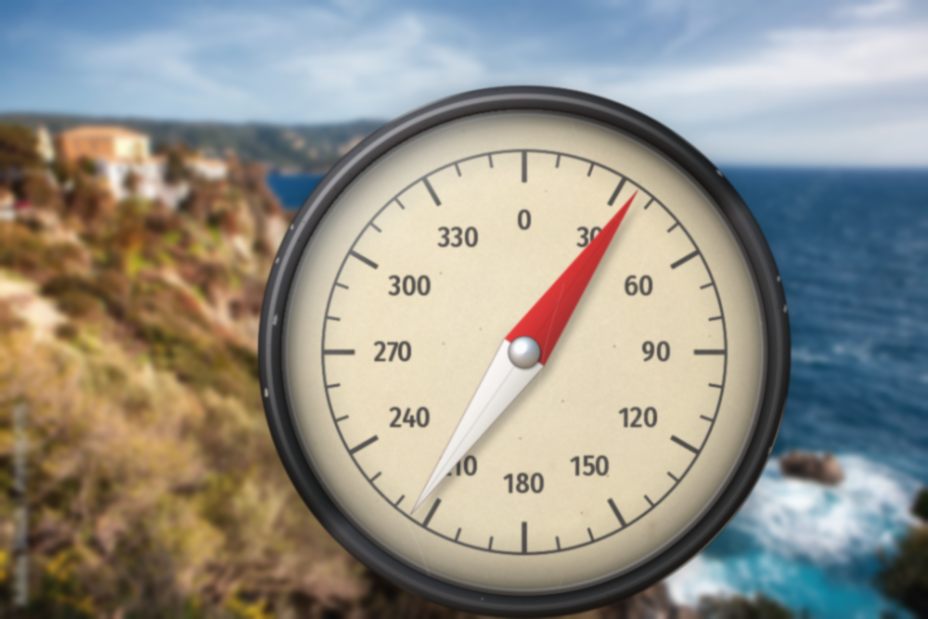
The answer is 35 °
